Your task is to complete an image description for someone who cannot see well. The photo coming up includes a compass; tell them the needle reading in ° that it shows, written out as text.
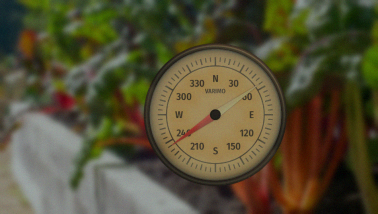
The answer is 235 °
